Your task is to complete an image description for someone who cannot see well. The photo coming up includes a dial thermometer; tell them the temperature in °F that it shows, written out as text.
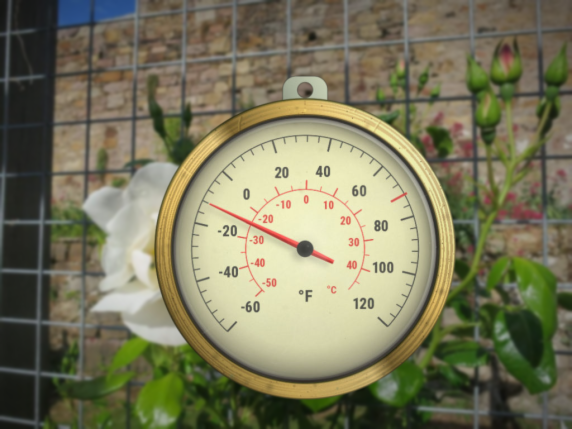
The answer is -12 °F
